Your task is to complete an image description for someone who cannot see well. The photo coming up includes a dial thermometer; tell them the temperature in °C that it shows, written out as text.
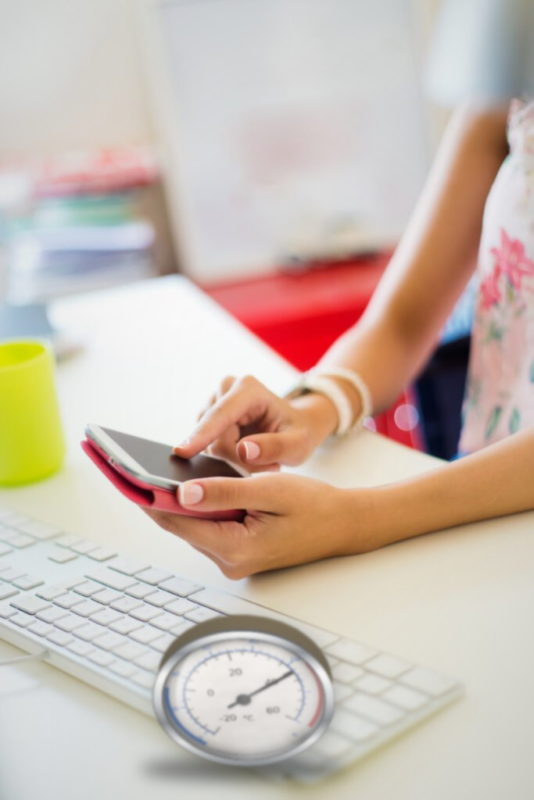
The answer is 40 °C
